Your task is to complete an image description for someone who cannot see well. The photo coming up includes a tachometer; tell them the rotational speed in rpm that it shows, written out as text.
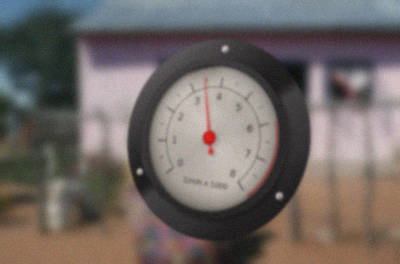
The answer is 3500 rpm
